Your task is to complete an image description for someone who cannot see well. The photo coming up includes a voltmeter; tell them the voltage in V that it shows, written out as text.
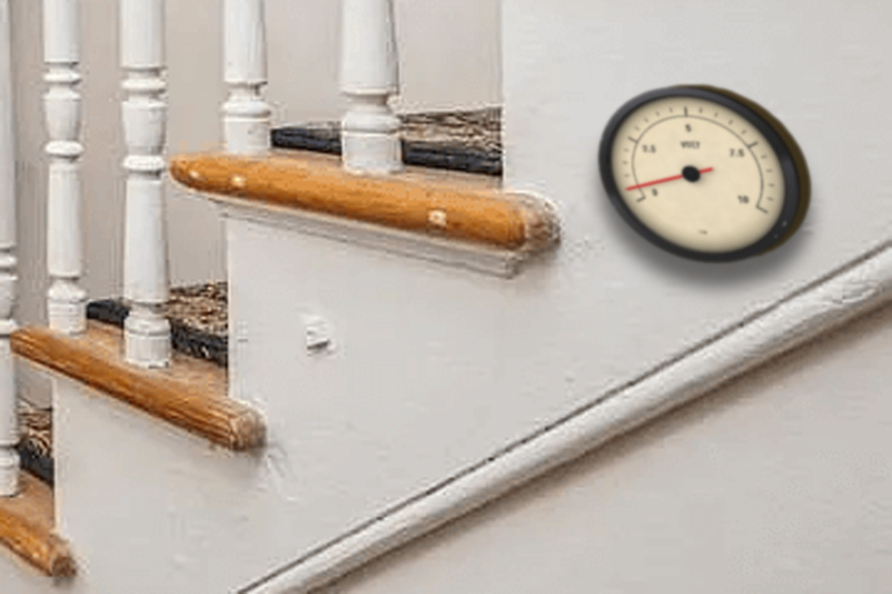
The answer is 0.5 V
